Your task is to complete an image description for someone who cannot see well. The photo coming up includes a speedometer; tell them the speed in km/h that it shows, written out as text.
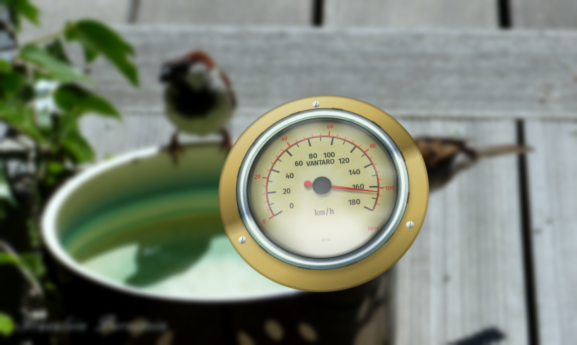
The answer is 165 km/h
